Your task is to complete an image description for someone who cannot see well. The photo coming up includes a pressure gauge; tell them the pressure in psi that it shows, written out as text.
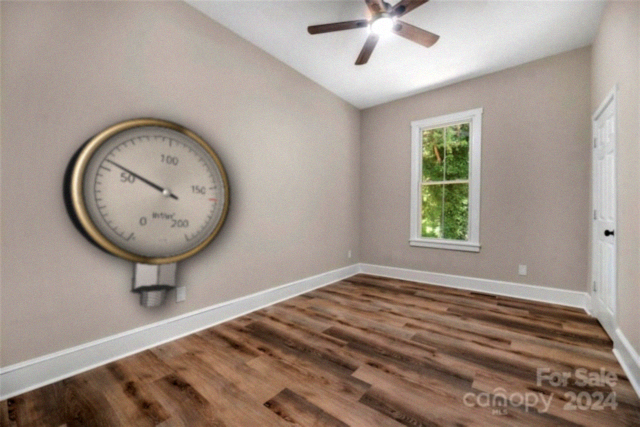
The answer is 55 psi
